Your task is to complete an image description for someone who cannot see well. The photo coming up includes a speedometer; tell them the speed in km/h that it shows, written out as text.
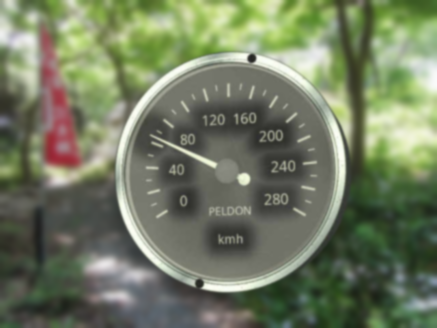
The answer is 65 km/h
